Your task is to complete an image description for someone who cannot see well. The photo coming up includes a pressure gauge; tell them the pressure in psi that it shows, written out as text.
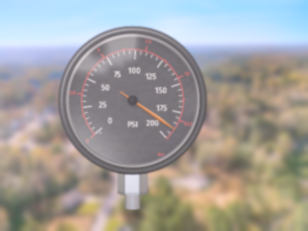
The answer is 190 psi
